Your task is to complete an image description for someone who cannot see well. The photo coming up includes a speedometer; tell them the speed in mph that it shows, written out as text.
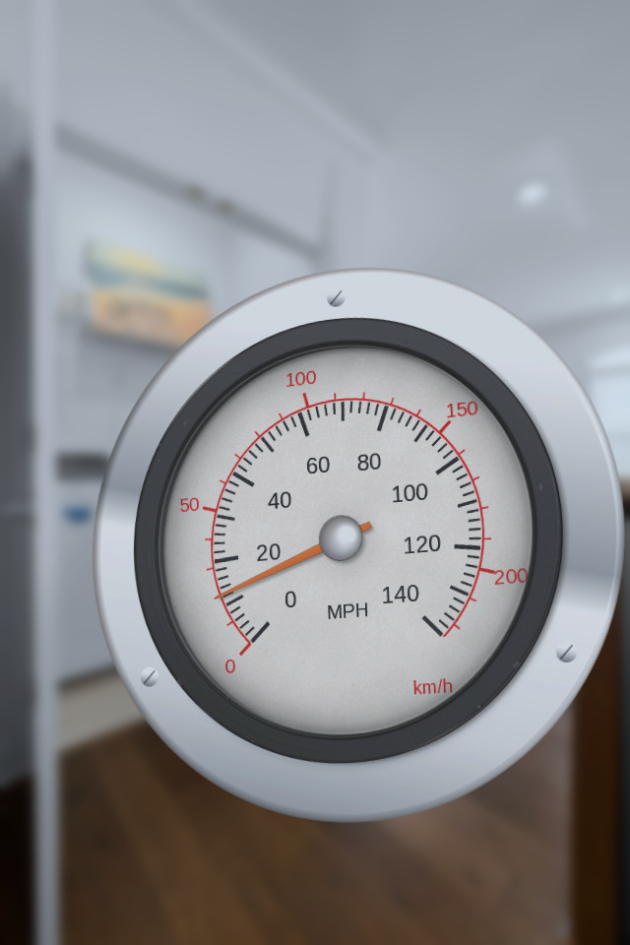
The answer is 12 mph
